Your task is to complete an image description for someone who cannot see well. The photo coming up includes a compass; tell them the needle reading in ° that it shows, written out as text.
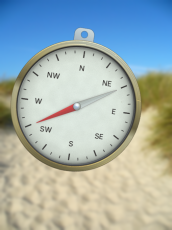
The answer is 240 °
